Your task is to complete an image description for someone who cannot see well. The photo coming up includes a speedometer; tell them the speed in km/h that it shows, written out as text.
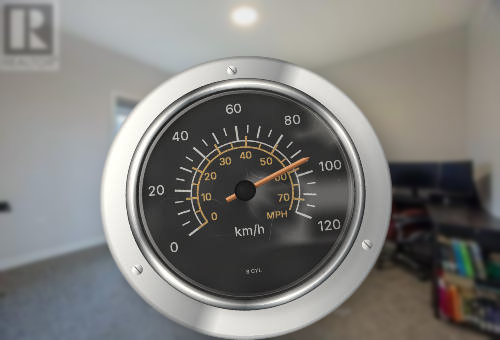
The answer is 95 km/h
